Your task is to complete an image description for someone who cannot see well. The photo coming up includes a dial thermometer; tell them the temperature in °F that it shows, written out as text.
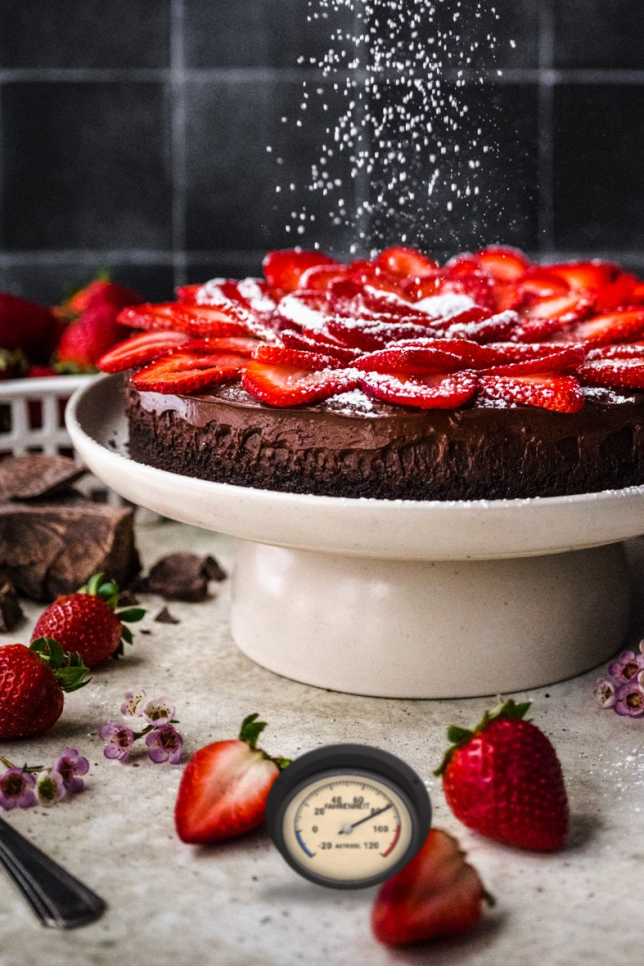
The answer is 80 °F
